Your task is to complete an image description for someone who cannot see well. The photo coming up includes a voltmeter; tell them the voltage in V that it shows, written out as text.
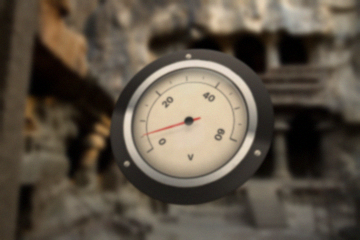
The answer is 5 V
